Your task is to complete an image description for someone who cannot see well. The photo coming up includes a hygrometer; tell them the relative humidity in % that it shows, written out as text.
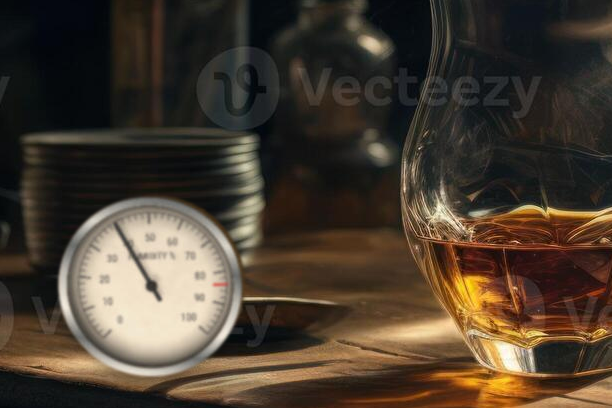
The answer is 40 %
